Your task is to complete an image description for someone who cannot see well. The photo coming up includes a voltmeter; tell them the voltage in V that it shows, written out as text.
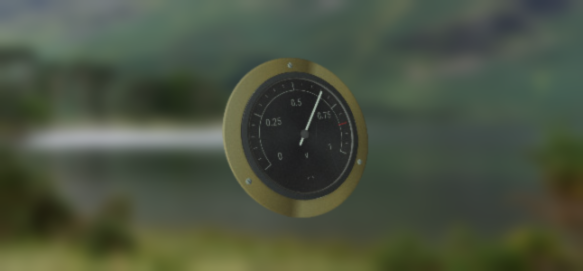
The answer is 0.65 V
